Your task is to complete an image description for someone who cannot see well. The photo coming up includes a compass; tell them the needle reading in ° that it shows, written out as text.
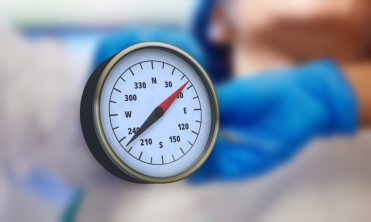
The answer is 52.5 °
